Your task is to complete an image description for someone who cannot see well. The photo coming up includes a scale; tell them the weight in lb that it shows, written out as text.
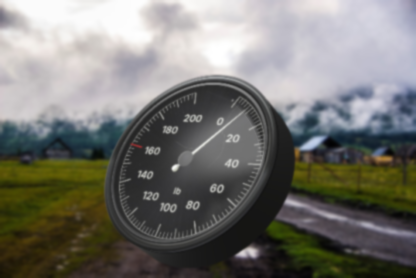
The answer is 10 lb
